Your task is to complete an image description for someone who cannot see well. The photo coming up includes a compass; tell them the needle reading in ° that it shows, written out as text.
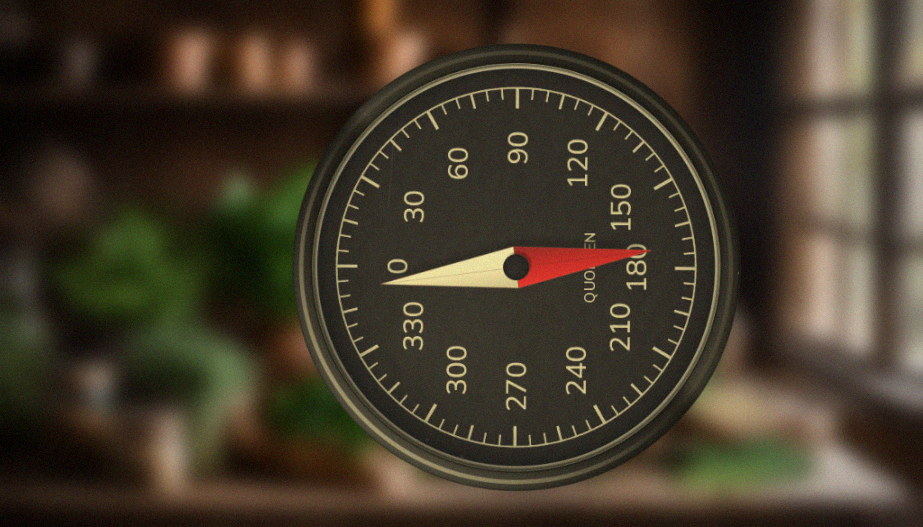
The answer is 172.5 °
